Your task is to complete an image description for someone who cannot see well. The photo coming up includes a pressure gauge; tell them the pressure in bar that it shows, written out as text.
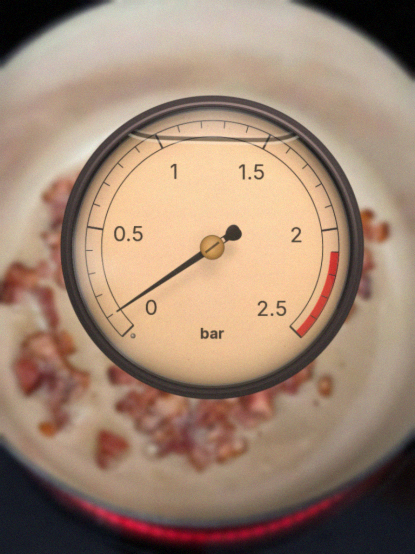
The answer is 0.1 bar
